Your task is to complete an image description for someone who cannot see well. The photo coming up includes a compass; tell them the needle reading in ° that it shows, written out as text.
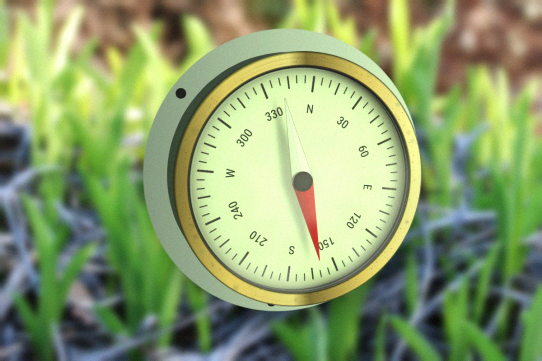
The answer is 160 °
